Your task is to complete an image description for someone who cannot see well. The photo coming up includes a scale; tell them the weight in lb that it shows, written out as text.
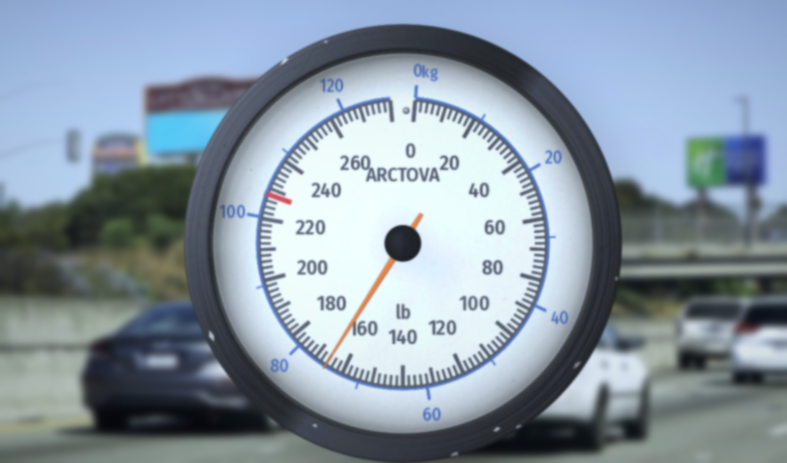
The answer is 166 lb
